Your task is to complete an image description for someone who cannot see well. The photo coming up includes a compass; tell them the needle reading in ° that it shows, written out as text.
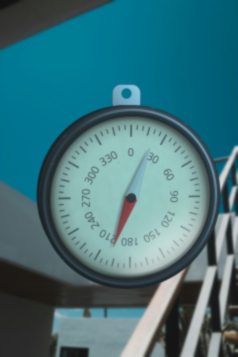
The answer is 200 °
